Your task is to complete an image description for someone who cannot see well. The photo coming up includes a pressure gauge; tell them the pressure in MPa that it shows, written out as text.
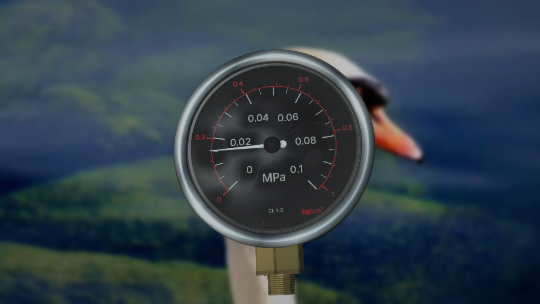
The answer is 0.015 MPa
